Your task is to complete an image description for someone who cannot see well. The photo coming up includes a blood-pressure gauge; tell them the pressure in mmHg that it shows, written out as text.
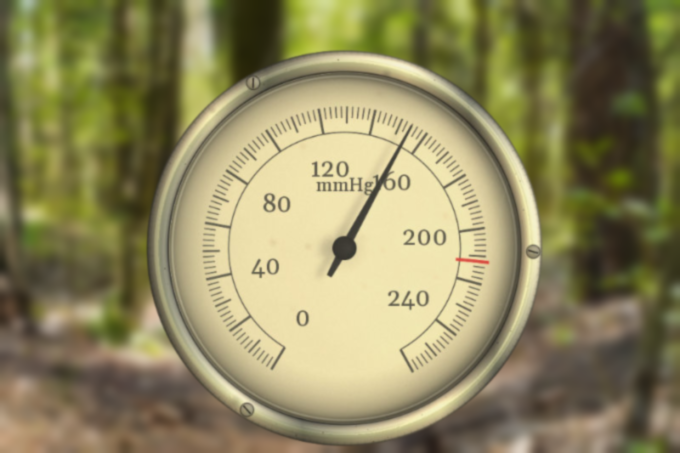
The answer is 154 mmHg
